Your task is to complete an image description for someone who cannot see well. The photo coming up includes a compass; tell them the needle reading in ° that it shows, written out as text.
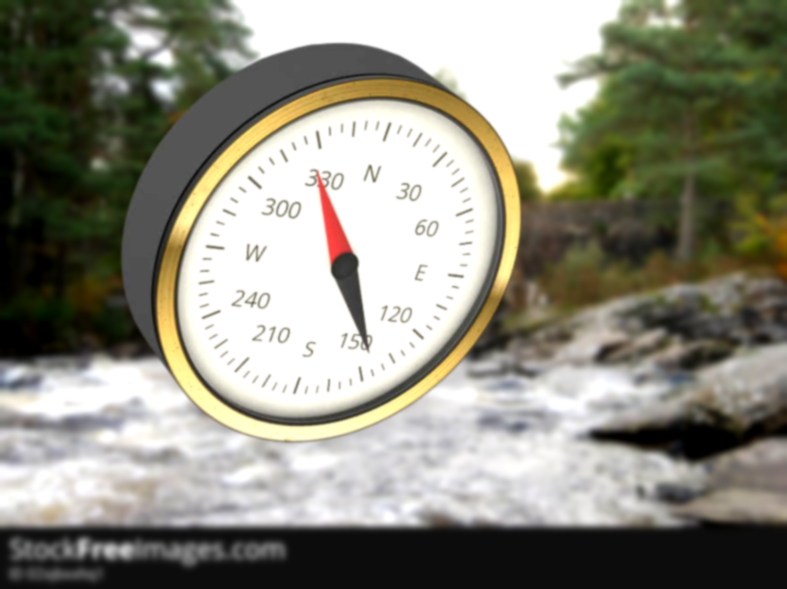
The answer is 325 °
